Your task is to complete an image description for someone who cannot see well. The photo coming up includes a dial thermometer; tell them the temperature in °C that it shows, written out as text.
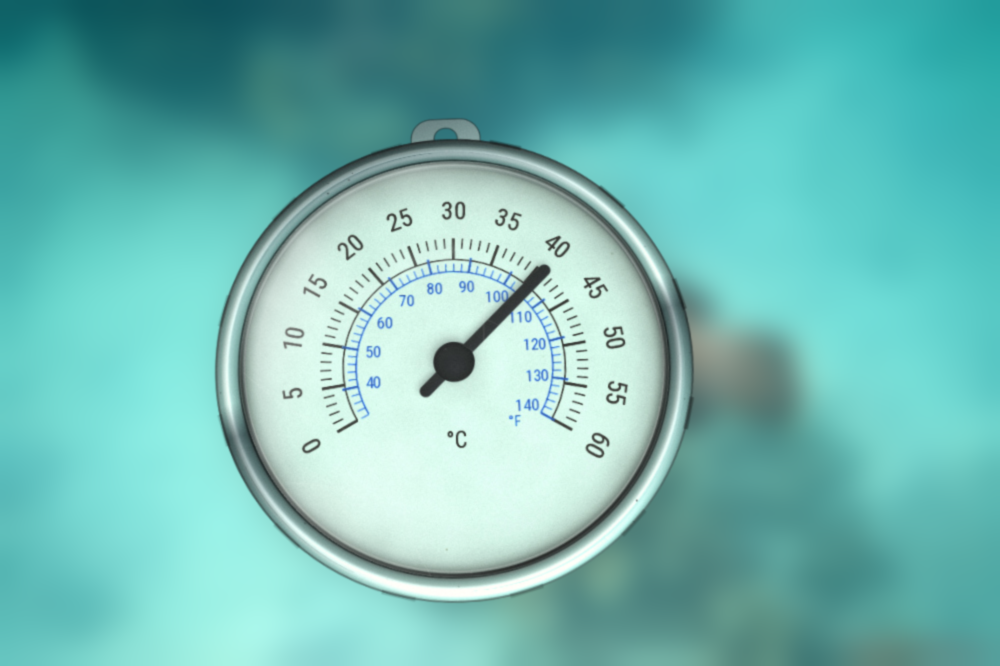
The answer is 41 °C
